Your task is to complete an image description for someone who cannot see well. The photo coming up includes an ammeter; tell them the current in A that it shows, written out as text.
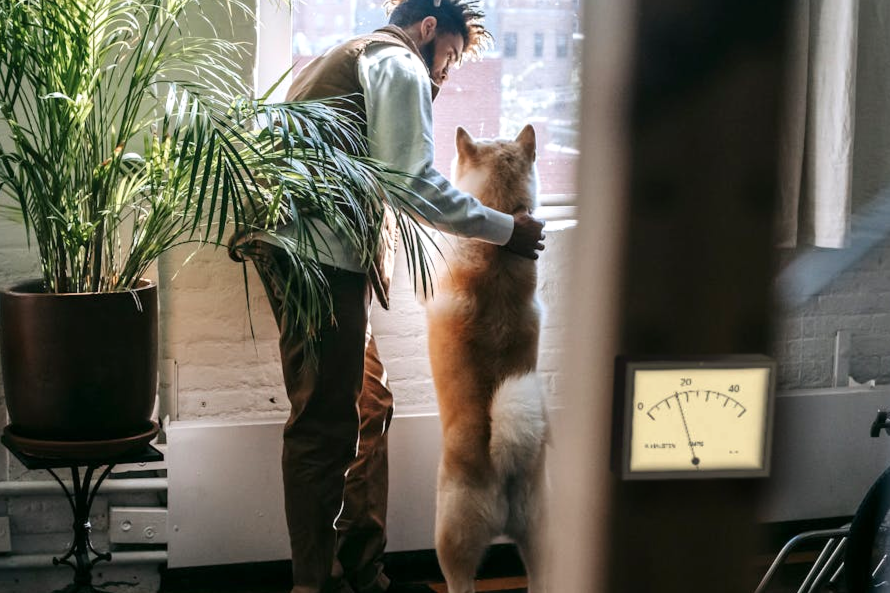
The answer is 15 A
